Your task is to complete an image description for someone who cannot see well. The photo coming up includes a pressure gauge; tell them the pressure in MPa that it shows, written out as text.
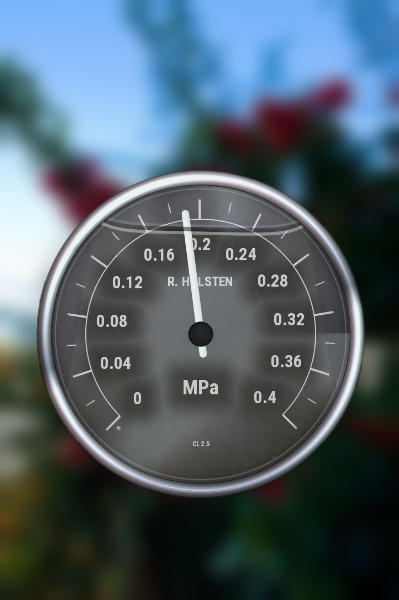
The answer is 0.19 MPa
